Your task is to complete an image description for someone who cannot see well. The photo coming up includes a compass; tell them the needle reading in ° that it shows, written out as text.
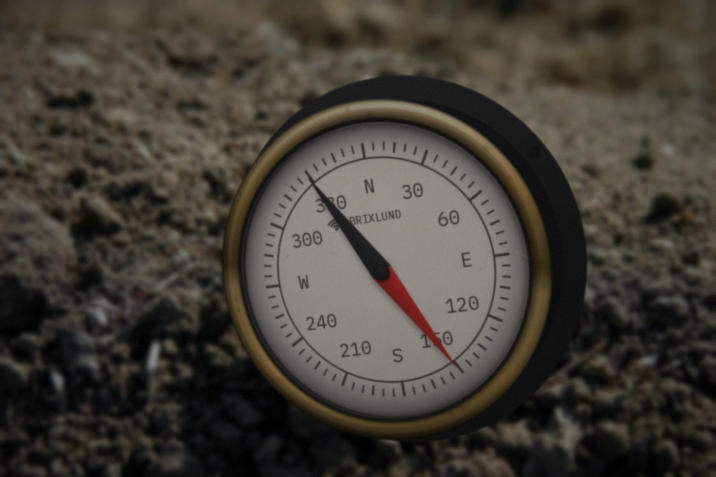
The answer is 150 °
